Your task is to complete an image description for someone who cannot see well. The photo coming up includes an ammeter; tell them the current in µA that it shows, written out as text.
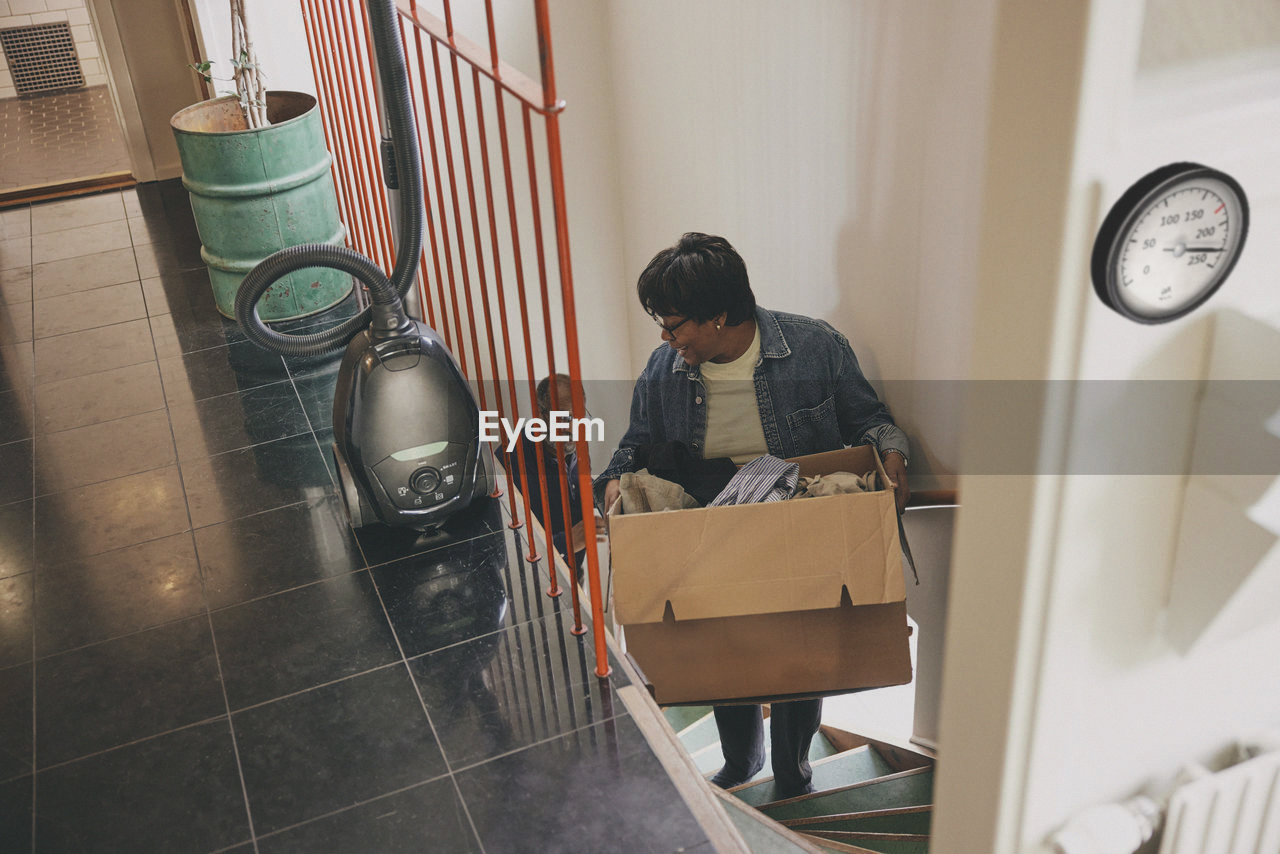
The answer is 230 µA
